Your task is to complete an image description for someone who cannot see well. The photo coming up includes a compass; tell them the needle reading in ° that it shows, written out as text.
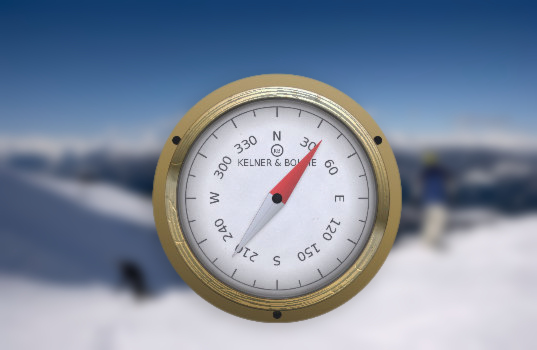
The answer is 37.5 °
